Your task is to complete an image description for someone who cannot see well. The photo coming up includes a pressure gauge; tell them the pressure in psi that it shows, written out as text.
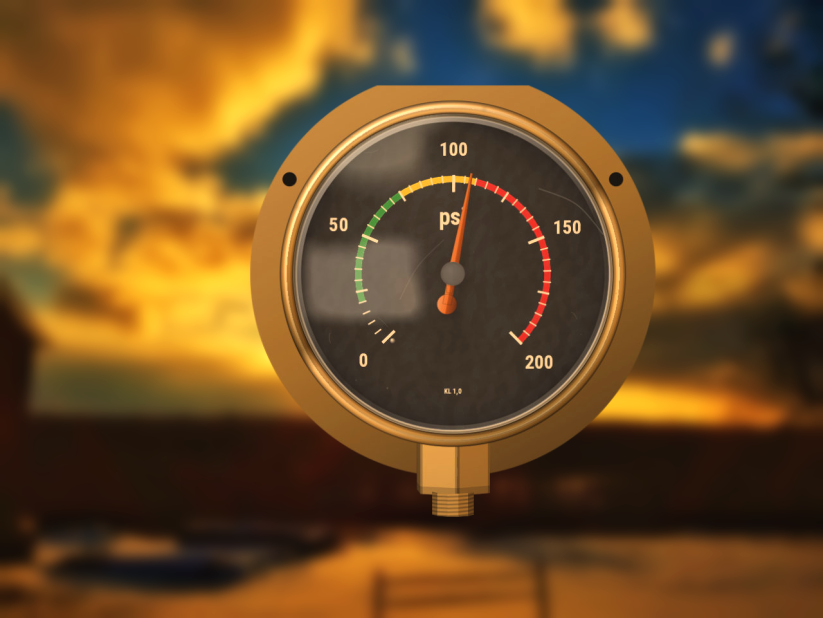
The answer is 107.5 psi
